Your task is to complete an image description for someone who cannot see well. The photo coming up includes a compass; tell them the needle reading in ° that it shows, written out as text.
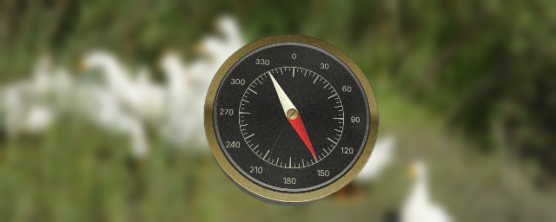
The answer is 150 °
